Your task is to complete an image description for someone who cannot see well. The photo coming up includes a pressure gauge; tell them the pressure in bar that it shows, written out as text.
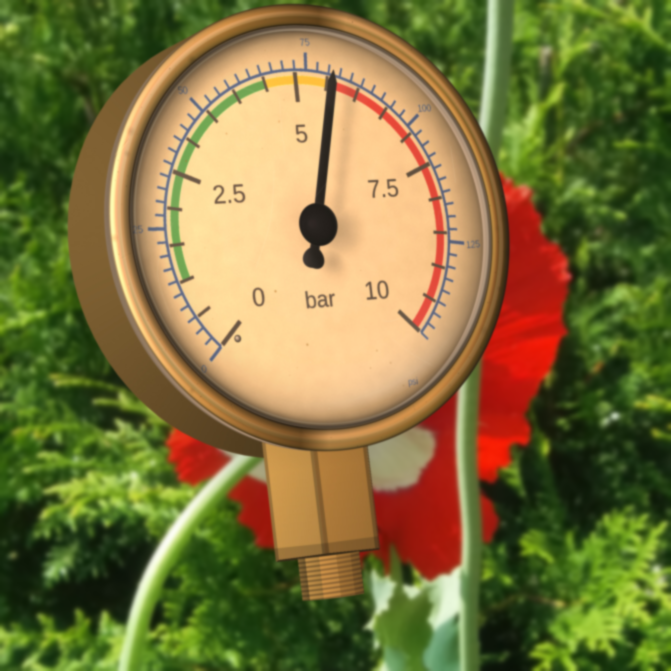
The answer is 5.5 bar
